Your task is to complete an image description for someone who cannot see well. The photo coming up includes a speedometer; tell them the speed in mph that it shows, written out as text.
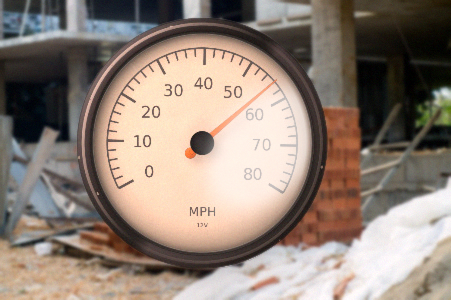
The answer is 56 mph
